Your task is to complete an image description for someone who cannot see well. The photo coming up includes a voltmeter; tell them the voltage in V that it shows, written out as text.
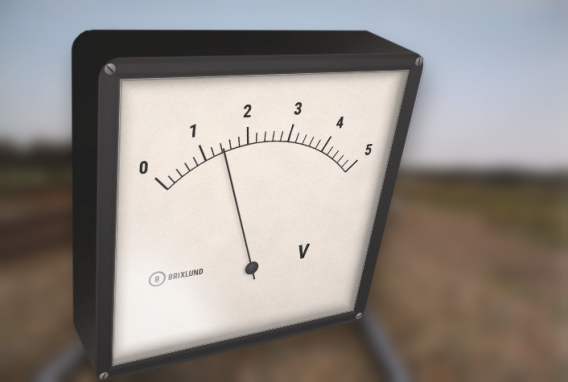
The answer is 1.4 V
